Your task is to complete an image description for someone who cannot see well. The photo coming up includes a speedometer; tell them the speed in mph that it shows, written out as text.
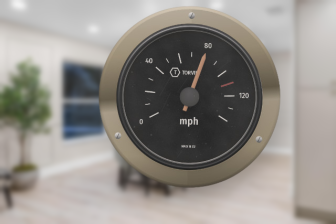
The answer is 80 mph
